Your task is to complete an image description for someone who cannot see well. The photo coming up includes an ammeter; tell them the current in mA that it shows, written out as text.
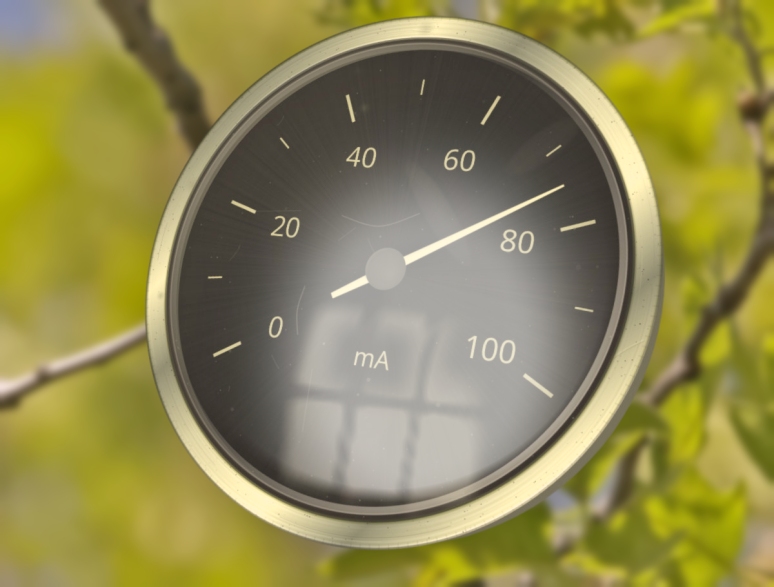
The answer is 75 mA
